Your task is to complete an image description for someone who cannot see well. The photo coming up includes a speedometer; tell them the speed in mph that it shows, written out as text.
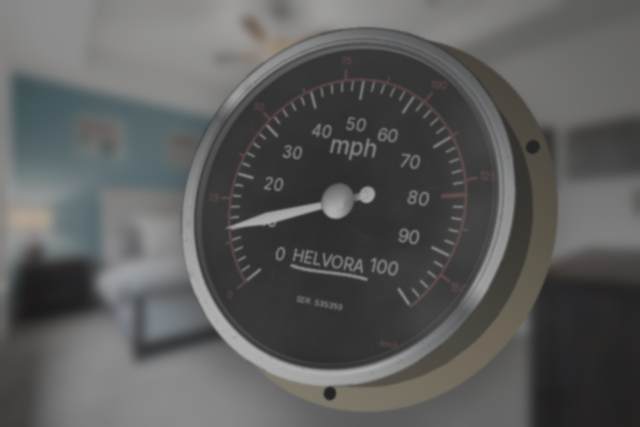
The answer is 10 mph
